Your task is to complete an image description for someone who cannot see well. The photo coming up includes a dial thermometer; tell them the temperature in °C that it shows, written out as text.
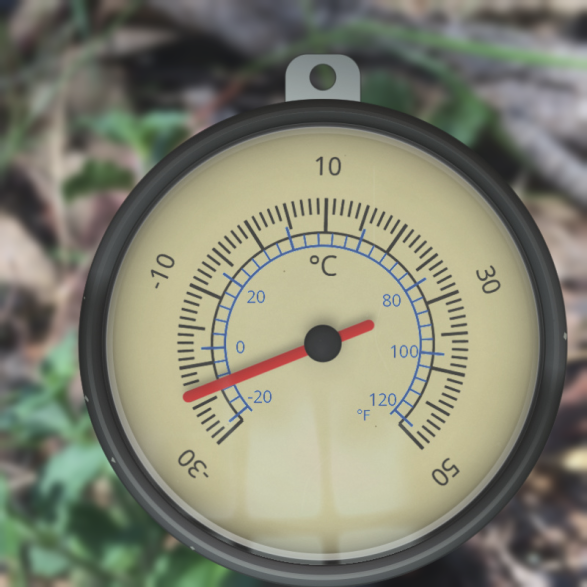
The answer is -23.5 °C
